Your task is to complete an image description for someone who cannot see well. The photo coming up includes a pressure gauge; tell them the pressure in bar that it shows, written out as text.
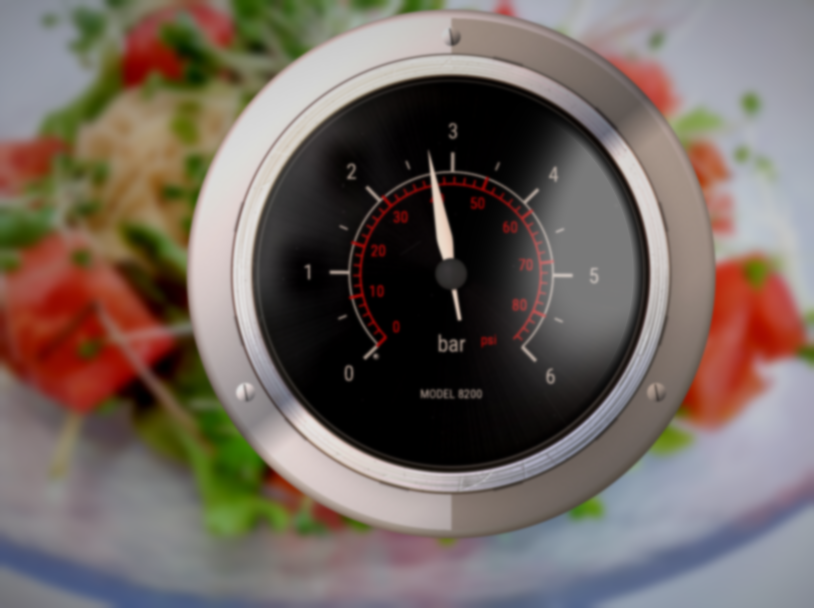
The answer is 2.75 bar
